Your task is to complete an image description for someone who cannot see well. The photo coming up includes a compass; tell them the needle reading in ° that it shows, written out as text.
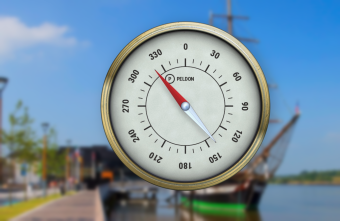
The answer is 320 °
